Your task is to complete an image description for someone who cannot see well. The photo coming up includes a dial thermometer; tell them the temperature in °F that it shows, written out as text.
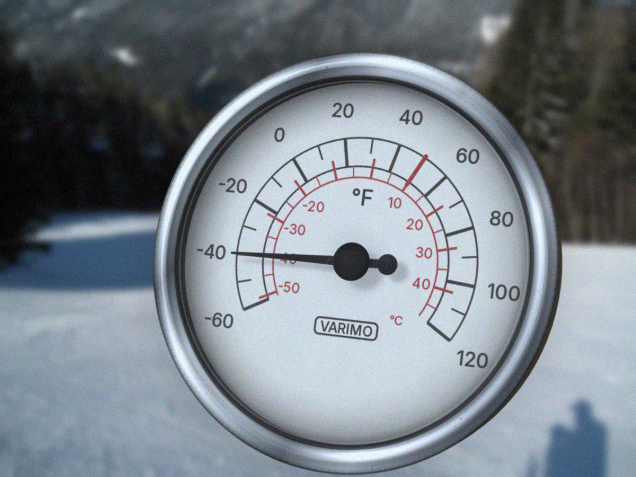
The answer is -40 °F
